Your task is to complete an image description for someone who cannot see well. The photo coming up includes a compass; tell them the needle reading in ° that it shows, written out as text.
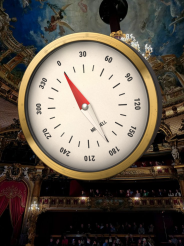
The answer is 0 °
